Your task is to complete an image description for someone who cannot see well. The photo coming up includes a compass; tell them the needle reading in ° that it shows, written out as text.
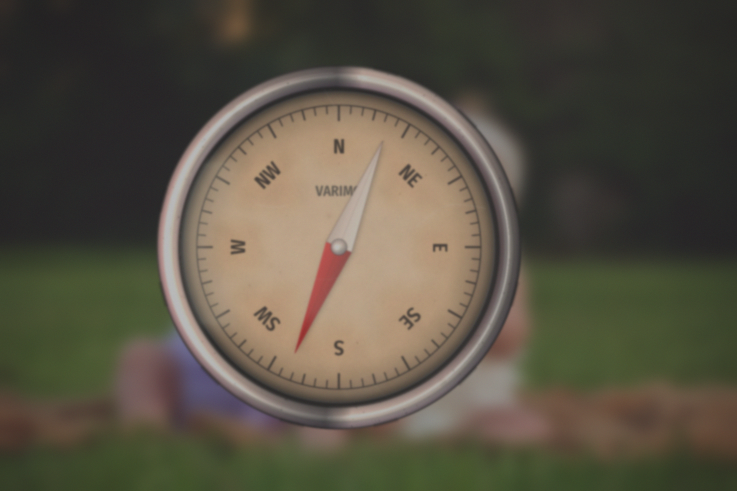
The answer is 202.5 °
